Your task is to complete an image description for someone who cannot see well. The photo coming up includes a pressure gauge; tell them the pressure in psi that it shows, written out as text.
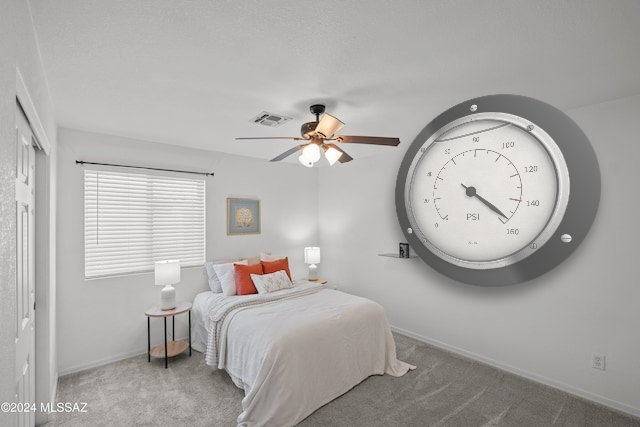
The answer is 155 psi
